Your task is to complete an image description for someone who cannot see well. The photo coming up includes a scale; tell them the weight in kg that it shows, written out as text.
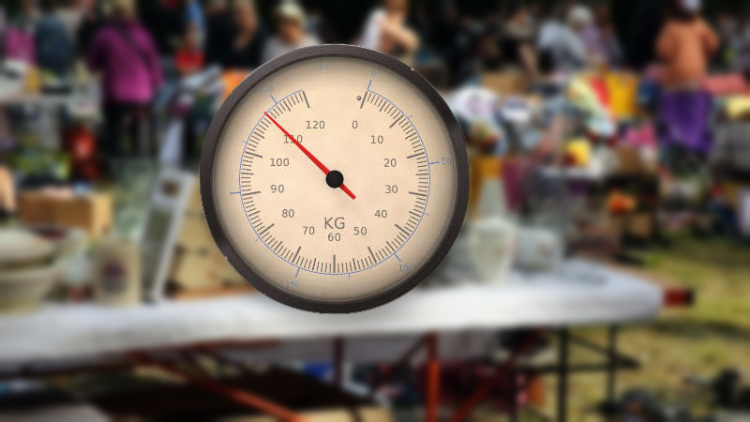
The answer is 110 kg
